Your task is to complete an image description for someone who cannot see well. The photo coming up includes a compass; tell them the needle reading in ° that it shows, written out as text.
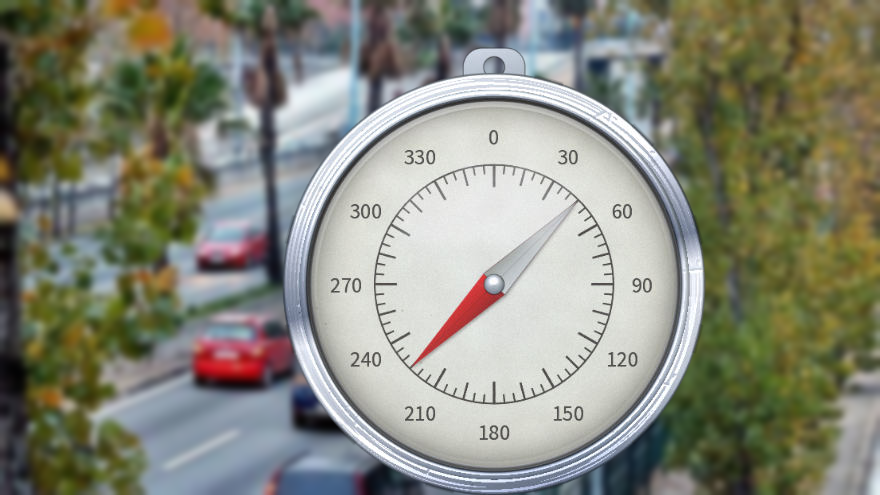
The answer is 225 °
